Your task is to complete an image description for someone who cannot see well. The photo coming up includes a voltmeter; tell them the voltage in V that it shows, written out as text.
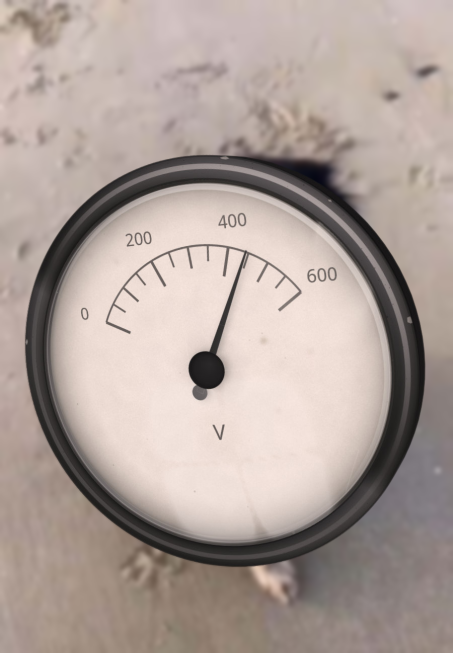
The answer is 450 V
